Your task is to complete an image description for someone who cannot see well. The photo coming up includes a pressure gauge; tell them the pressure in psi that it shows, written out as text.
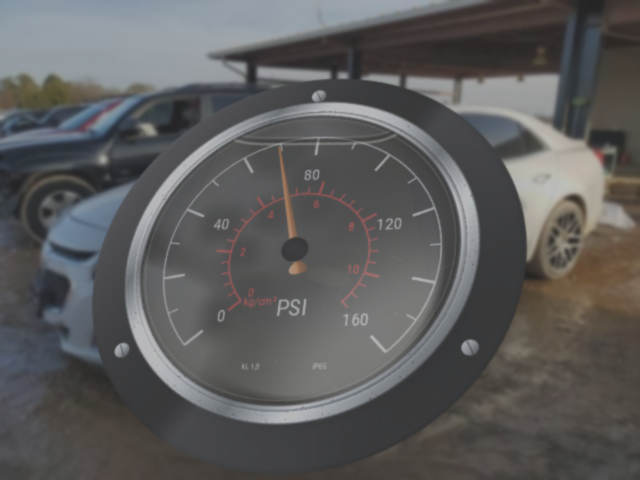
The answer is 70 psi
